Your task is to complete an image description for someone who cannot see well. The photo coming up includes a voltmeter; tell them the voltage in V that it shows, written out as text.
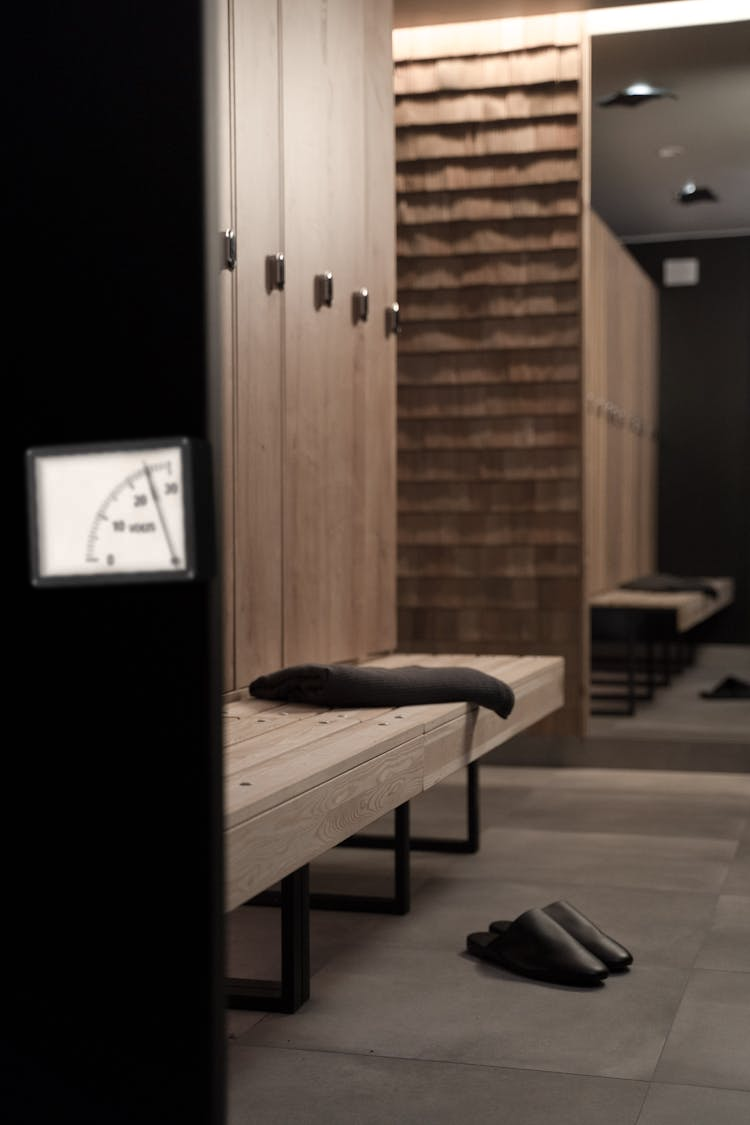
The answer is 25 V
